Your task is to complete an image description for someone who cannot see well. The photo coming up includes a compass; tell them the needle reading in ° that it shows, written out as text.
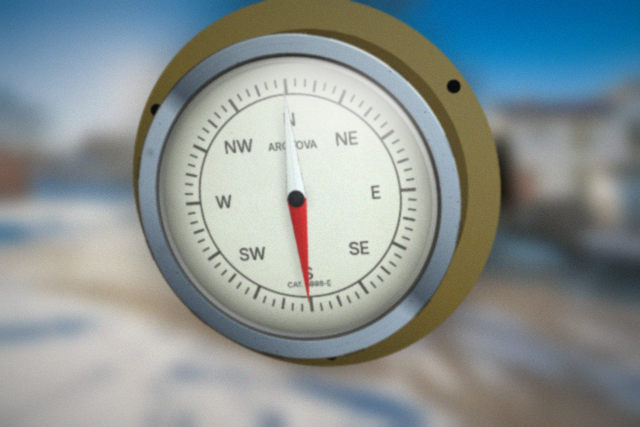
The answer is 180 °
